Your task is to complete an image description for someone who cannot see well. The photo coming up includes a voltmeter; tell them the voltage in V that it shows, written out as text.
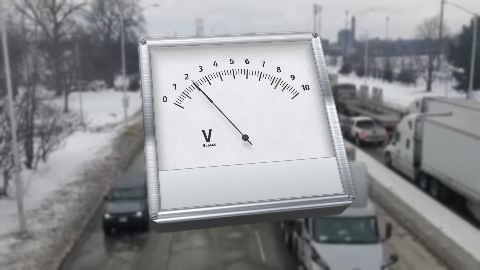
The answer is 2 V
